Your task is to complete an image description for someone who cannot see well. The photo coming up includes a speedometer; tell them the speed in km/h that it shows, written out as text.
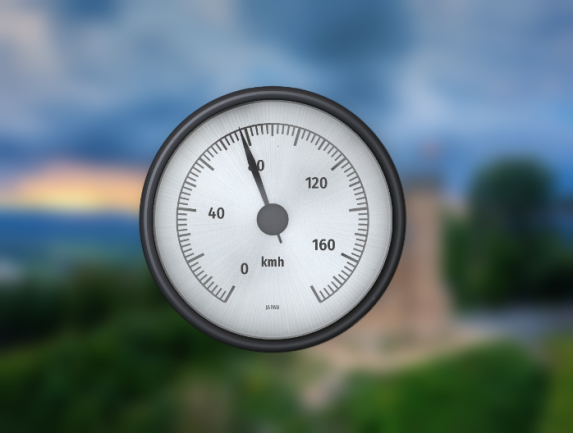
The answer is 78 km/h
